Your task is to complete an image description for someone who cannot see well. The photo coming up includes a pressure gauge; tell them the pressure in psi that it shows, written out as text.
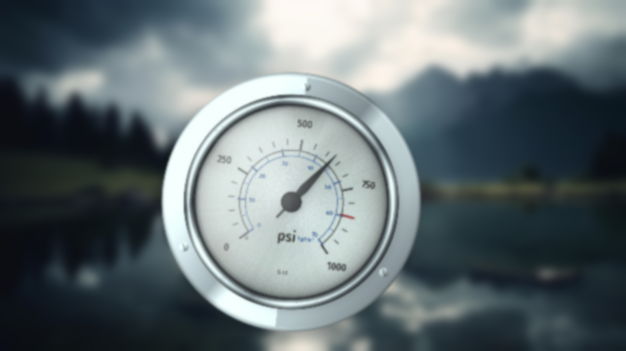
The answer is 625 psi
